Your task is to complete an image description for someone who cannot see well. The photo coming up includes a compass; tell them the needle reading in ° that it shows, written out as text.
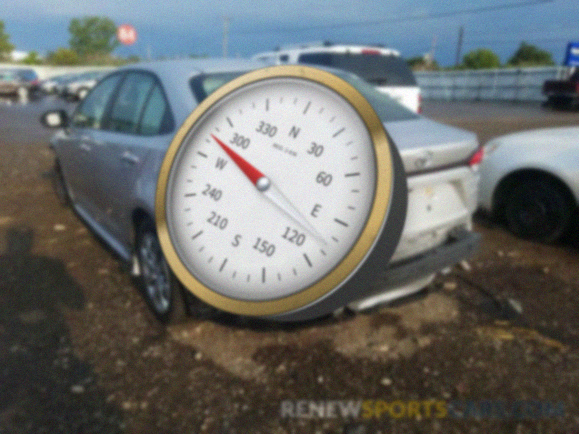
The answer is 285 °
